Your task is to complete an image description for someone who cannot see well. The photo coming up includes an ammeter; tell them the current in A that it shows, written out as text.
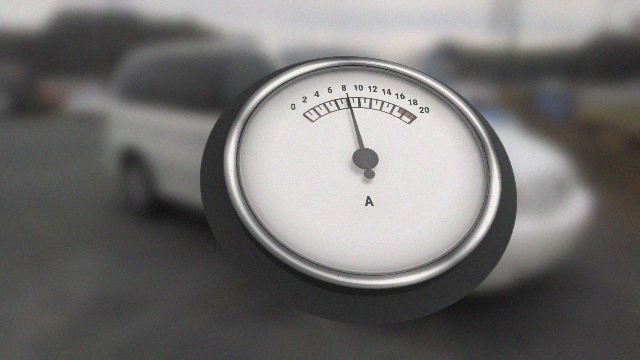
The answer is 8 A
